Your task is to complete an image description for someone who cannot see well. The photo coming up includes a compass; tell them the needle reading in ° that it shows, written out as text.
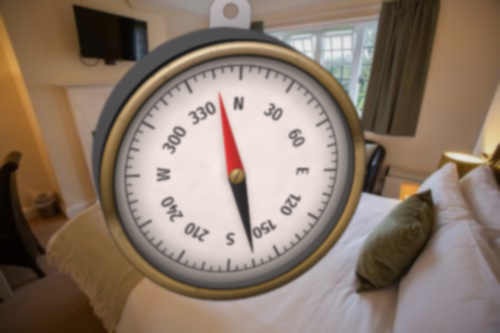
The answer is 345 °
